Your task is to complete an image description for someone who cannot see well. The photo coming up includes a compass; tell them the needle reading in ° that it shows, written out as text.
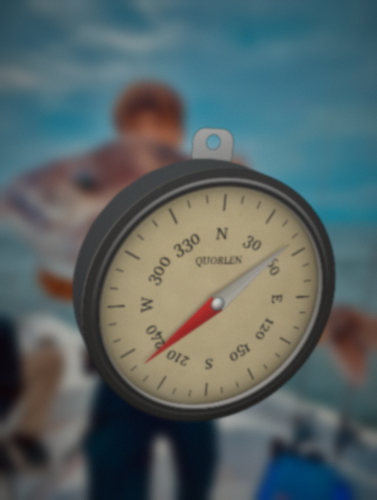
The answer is 230 °
